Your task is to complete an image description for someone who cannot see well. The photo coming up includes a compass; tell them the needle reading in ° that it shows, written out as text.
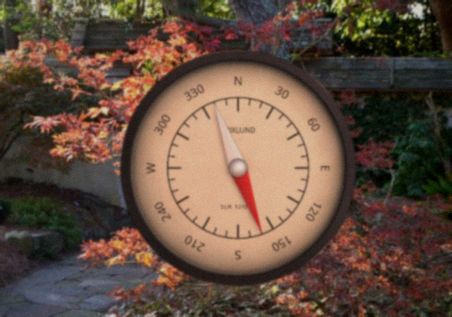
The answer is 160 °
